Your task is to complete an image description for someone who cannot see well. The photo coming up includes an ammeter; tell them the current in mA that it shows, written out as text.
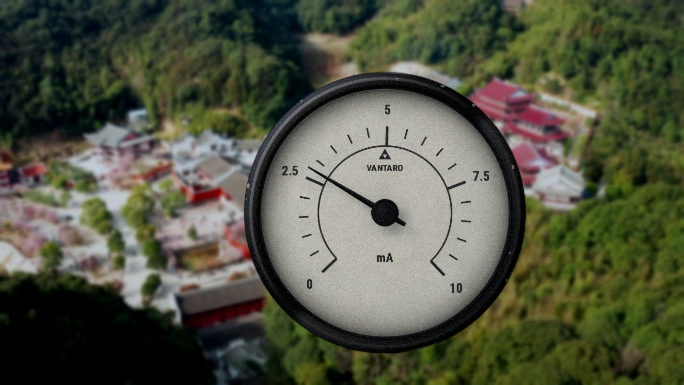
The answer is 2.75 mA
